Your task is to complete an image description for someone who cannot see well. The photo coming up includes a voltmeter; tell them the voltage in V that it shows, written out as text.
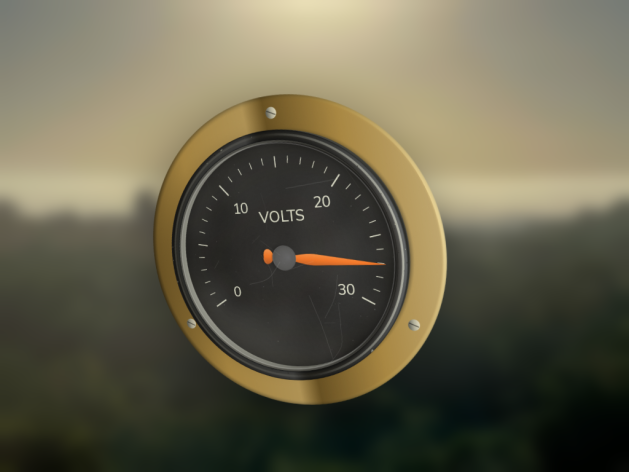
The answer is 27 V
